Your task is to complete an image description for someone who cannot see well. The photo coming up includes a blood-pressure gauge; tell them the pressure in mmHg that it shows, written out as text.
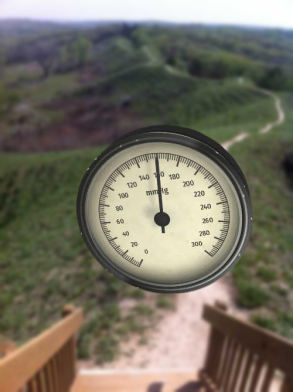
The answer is 160 mmHg
